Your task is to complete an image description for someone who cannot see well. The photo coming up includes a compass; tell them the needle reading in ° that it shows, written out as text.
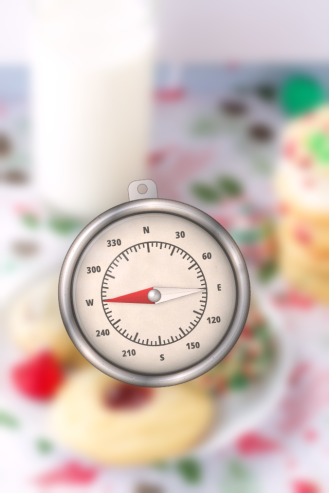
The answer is 270 °
